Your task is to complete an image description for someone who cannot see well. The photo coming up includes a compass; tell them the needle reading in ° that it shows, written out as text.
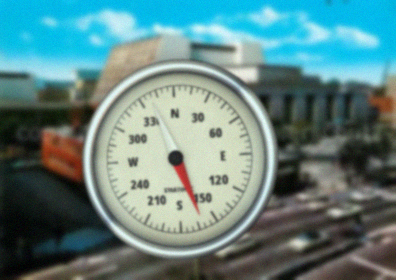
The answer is 160 °
